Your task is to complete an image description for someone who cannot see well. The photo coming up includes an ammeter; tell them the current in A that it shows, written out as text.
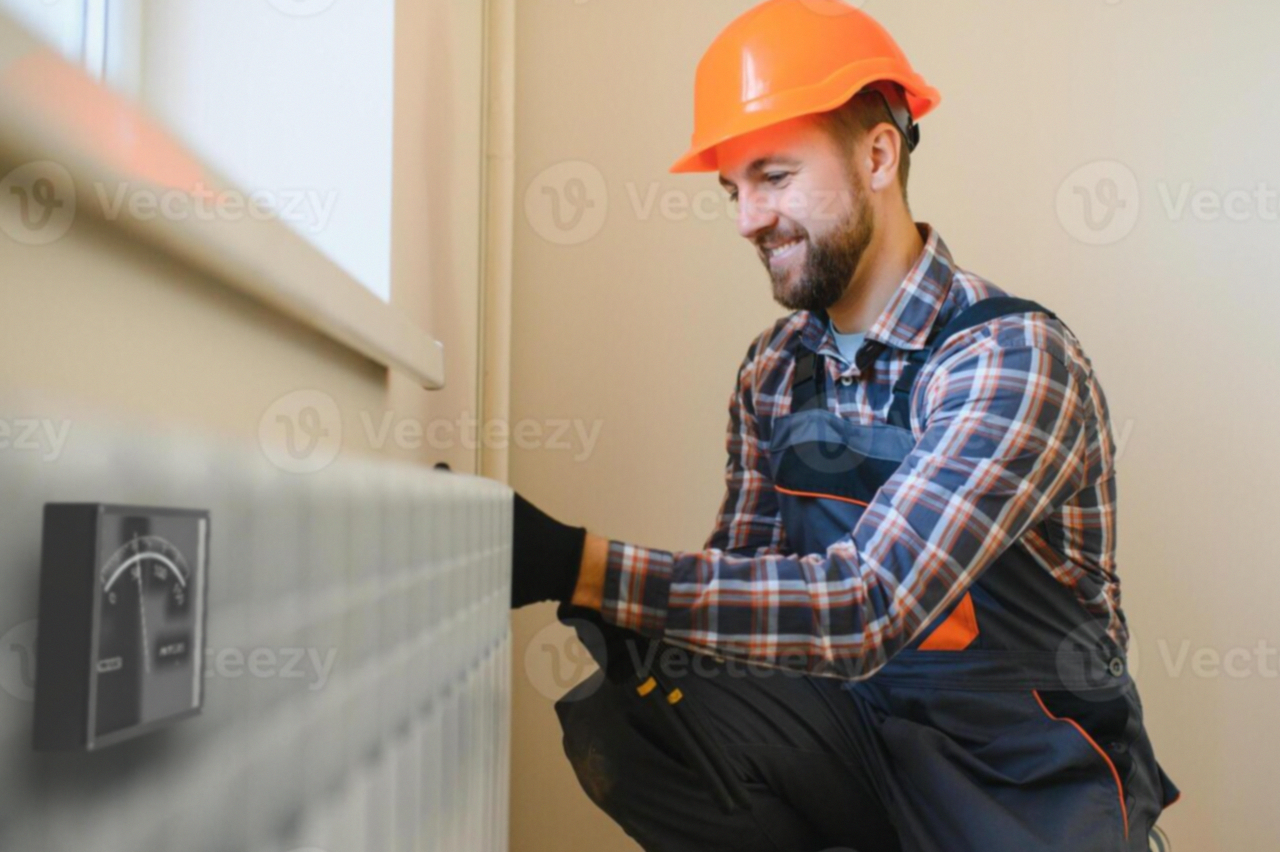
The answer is 50 A
